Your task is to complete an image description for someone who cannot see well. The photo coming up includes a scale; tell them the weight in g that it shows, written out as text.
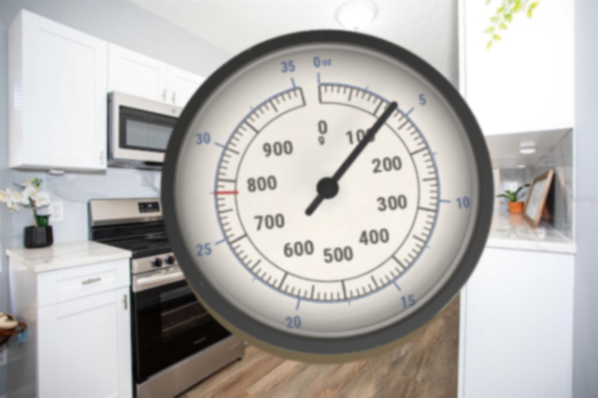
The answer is 120 g
